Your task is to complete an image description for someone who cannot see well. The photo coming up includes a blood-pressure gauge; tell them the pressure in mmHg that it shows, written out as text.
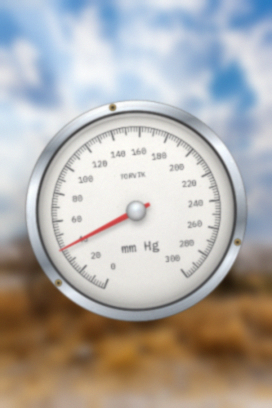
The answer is 40 mmHg
